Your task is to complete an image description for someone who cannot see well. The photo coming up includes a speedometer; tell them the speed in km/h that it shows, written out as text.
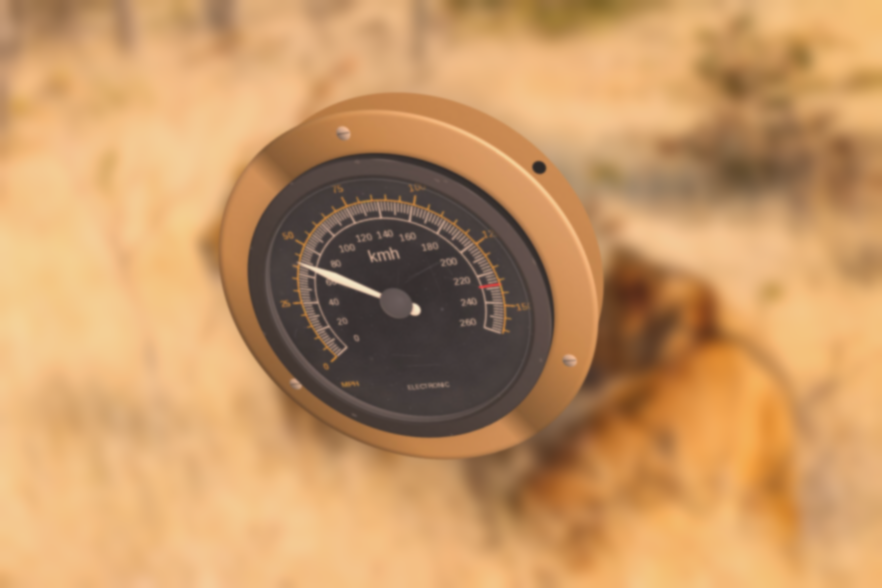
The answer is 70 km/h
